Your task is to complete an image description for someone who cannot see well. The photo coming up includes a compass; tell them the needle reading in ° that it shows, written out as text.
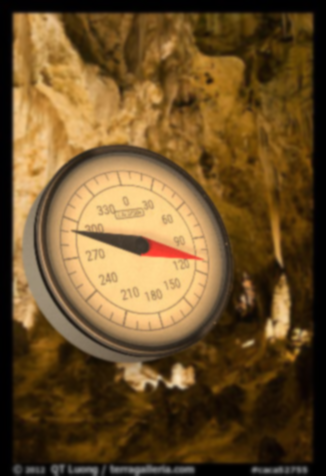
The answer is 110 °
